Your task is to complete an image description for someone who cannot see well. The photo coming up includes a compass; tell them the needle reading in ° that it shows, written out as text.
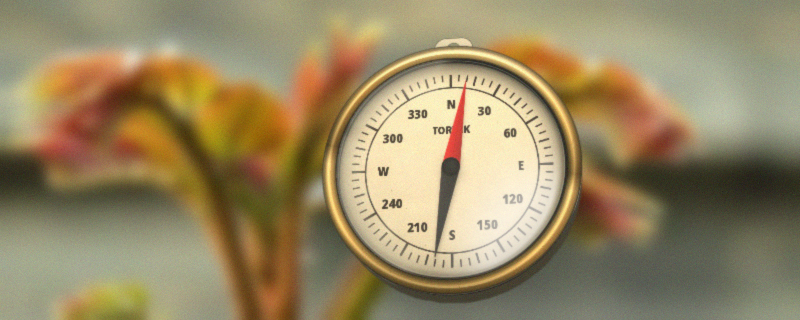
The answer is 10 °
